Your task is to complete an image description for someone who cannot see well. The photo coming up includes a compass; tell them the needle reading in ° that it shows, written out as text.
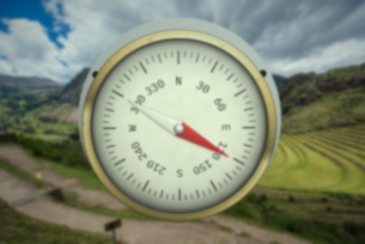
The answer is 120 °
